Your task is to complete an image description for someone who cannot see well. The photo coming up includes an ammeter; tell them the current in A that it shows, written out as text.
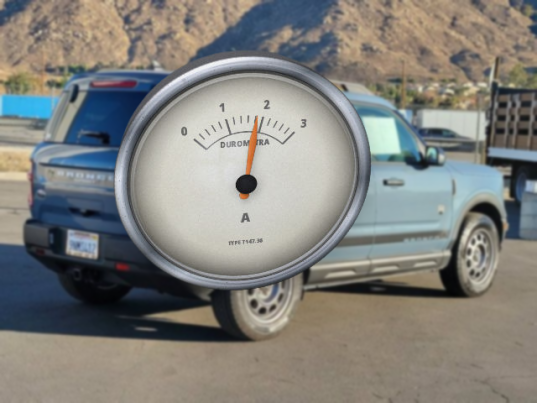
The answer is 1.8 A
